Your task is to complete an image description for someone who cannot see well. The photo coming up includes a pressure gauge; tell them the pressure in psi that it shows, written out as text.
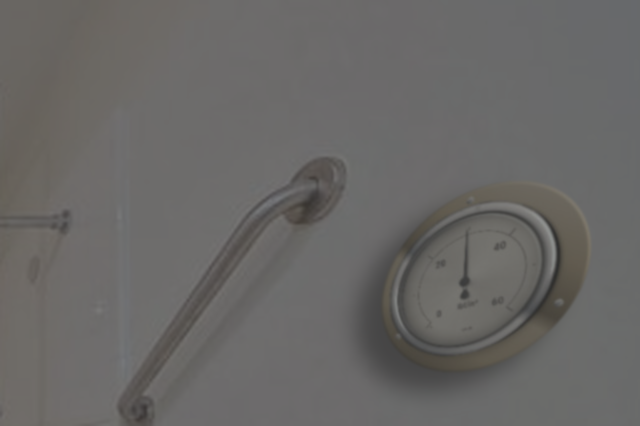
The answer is 30 psi
